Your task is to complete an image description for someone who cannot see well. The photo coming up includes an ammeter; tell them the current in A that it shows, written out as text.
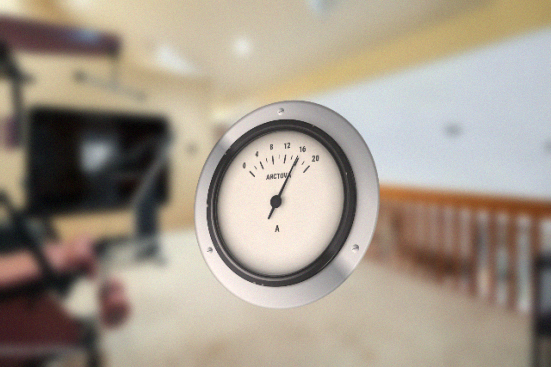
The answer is 16 A
